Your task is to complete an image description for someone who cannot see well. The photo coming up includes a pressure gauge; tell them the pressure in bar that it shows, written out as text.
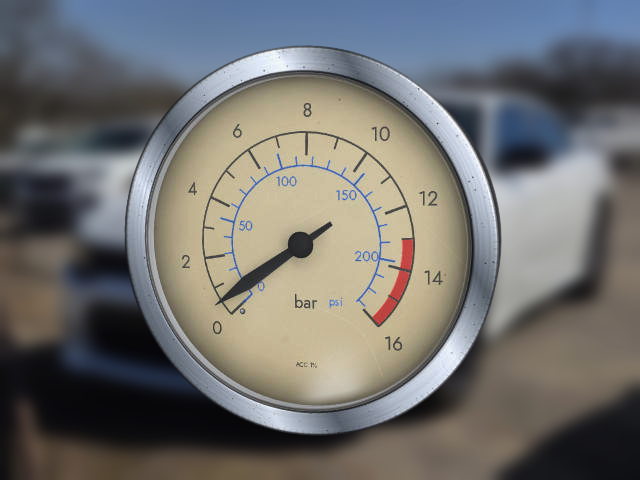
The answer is 0.5 bar
